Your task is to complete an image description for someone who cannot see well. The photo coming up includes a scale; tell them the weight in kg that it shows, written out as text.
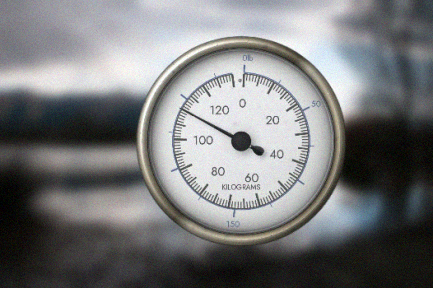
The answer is 110 kg
